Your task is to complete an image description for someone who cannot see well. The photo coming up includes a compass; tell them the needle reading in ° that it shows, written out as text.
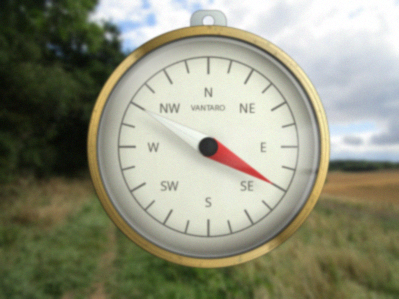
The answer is 120 °
